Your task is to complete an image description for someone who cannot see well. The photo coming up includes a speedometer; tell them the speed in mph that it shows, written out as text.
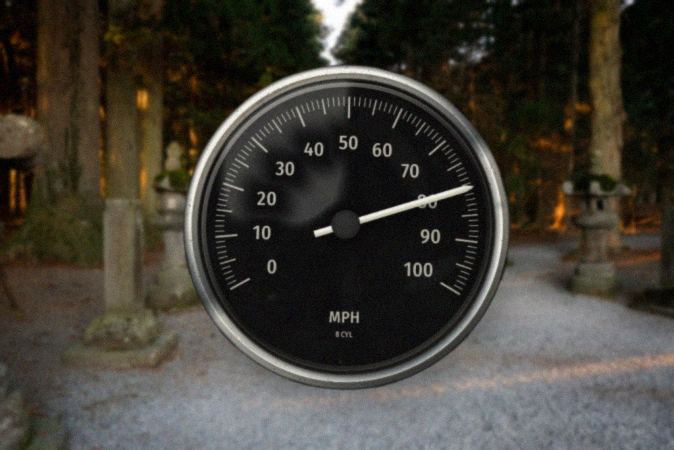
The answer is 80 mph
